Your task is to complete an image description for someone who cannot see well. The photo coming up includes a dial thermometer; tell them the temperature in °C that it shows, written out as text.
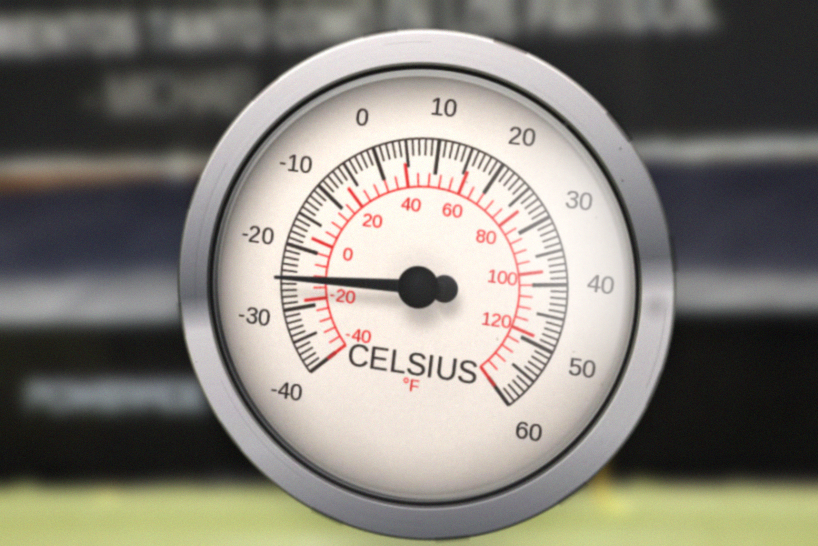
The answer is -25 °C
